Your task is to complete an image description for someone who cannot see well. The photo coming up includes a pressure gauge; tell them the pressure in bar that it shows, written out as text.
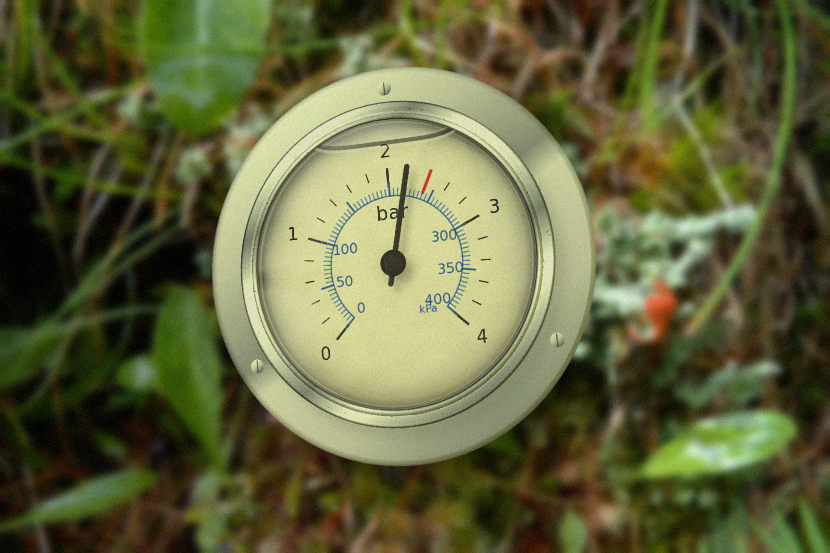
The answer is 2.2 bar
